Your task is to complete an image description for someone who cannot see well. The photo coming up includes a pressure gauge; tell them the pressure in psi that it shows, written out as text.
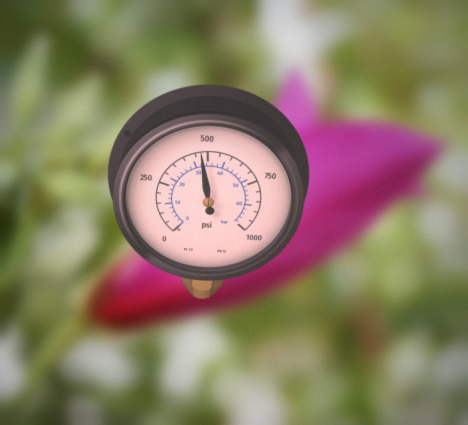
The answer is 475 psi
